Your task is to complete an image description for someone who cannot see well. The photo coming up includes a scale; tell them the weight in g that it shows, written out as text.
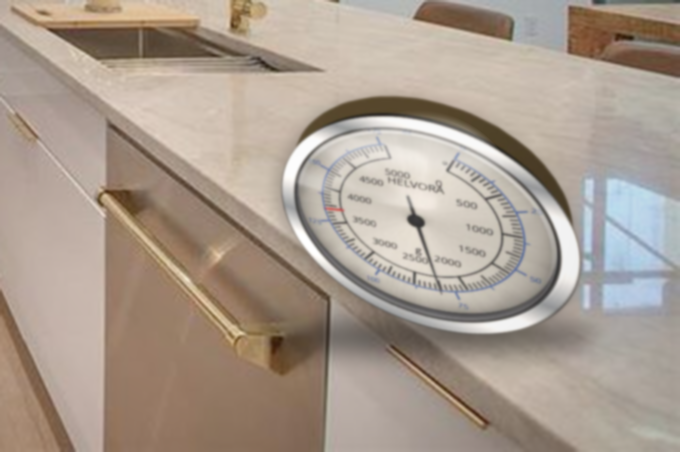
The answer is 2250 g
